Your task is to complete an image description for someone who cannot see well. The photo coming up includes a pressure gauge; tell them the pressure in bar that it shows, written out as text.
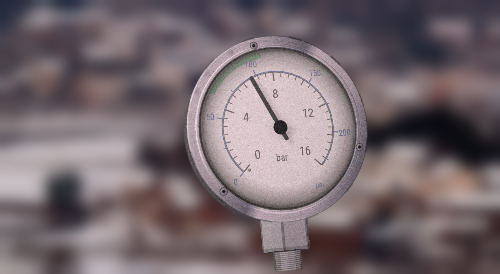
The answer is 6.5 bar
